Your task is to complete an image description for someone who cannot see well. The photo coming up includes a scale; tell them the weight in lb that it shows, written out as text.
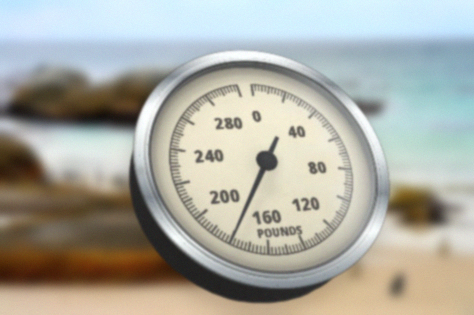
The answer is 180 lb
